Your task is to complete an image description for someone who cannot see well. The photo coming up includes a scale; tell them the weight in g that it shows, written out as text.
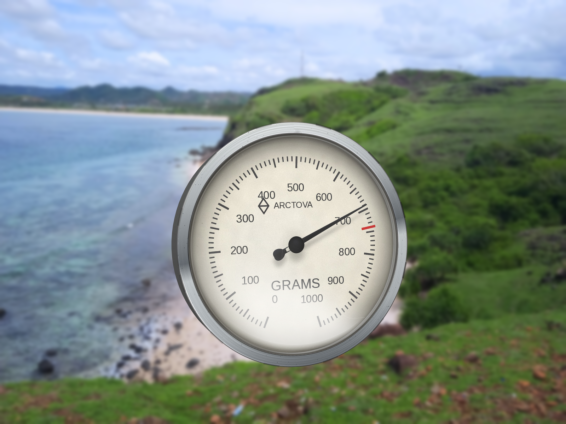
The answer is 690 g
